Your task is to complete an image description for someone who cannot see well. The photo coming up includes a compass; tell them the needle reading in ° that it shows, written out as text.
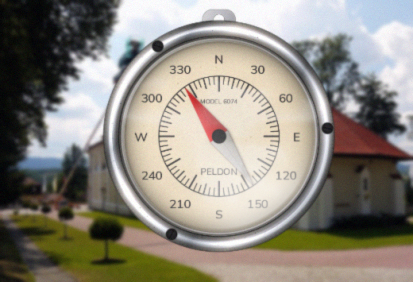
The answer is 325 °
